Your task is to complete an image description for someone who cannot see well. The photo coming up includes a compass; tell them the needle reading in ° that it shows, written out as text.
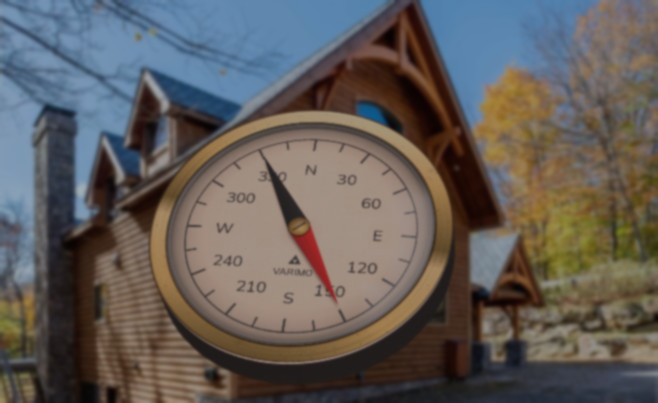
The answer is 150 °
